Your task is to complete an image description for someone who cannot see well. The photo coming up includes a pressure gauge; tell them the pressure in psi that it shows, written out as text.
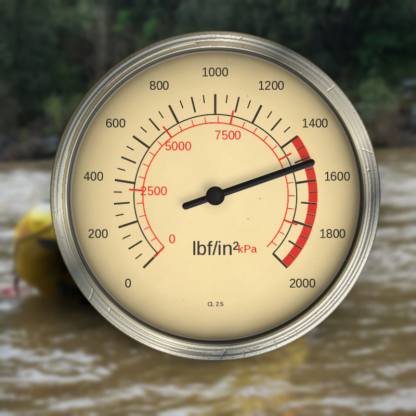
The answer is 1525 psi
